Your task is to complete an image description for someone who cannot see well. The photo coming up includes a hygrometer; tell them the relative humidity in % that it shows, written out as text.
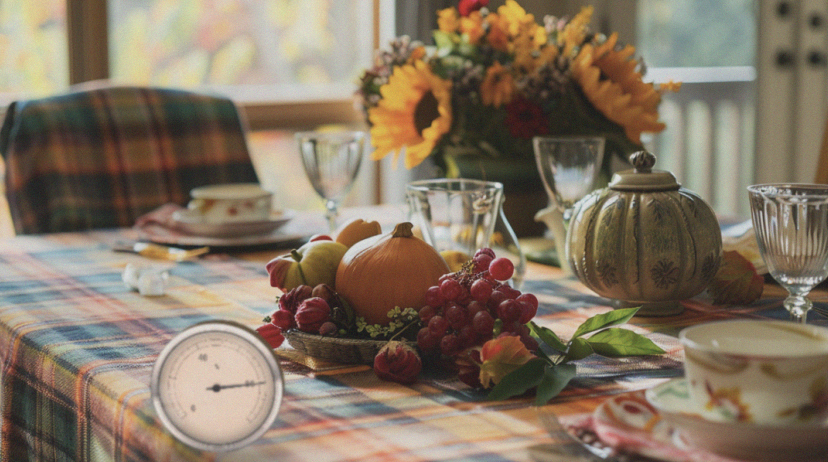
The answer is 80 %
